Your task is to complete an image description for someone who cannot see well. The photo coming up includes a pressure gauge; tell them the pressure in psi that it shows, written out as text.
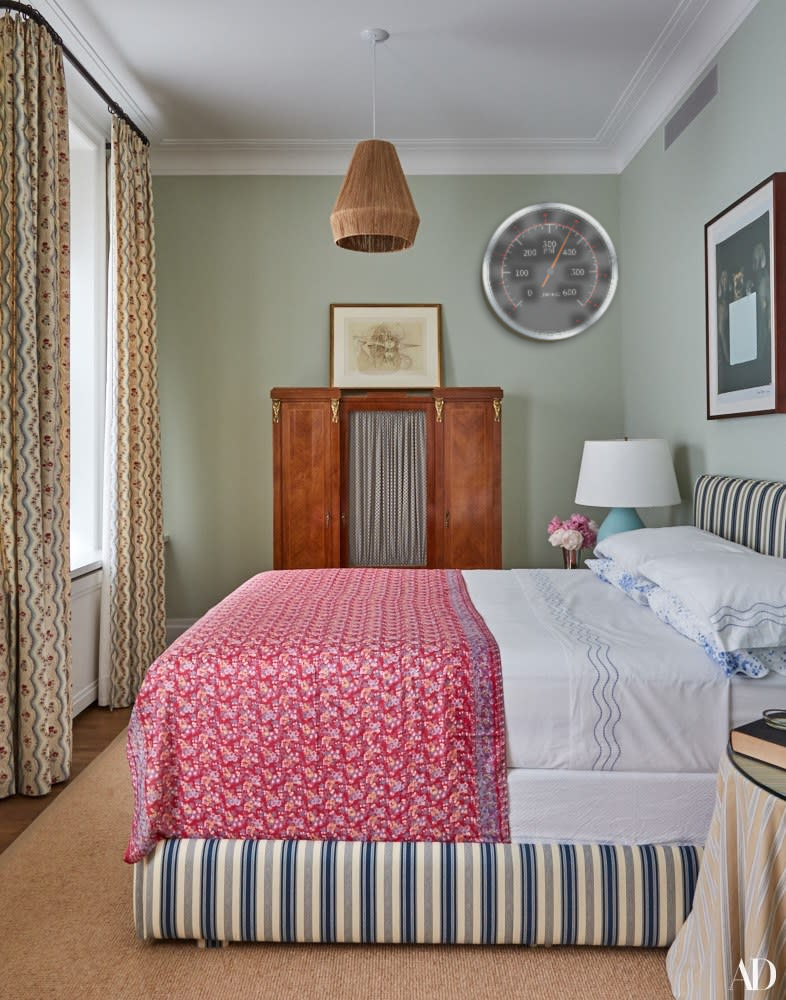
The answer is 360 psi
